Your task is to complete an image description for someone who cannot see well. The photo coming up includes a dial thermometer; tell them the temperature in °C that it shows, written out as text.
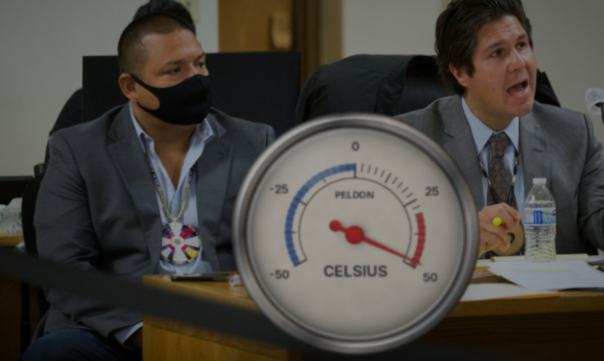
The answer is 47.5 °C
